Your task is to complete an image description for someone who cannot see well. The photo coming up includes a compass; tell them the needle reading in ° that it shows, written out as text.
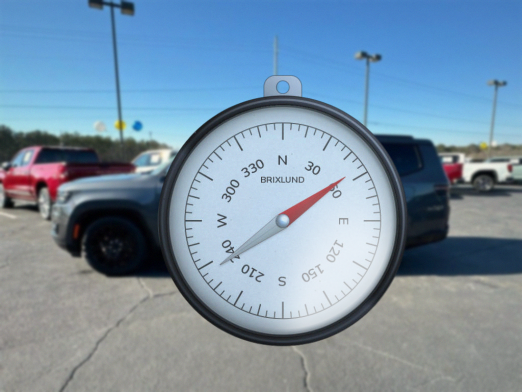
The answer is 55 °
